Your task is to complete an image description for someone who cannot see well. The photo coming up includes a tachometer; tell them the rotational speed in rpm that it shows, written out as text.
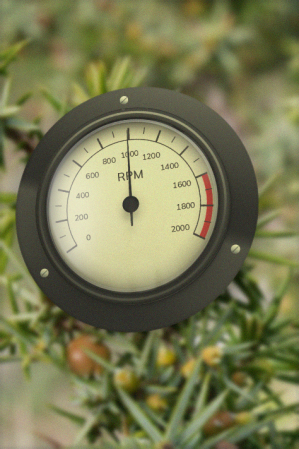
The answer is 1000 rpm
